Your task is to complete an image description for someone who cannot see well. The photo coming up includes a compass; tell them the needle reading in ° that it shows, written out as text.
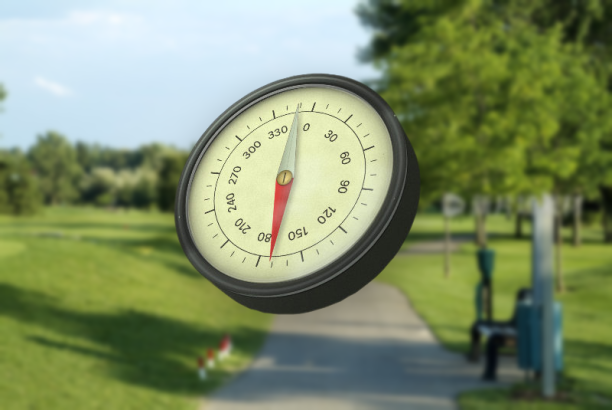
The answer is 170 °
